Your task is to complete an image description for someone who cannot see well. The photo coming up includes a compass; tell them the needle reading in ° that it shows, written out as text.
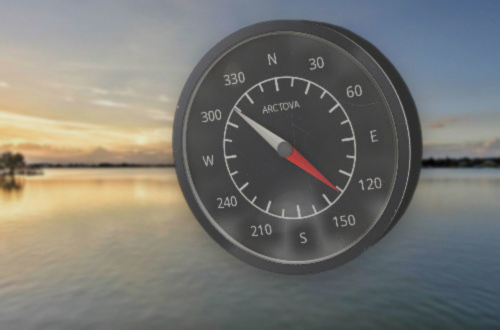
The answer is 135 °
